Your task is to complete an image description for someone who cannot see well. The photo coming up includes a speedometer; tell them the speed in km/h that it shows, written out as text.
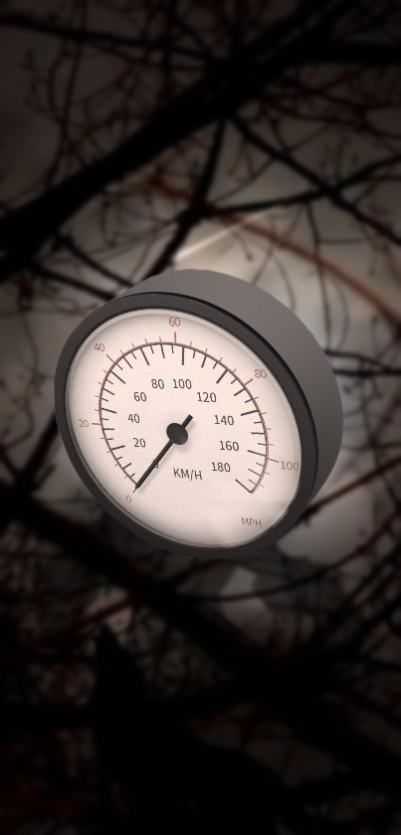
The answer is 0 km/h
